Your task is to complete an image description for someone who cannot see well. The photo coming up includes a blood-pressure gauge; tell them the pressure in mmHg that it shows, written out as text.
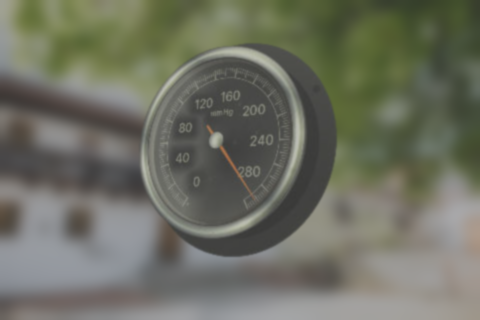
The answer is 290 mmHg
